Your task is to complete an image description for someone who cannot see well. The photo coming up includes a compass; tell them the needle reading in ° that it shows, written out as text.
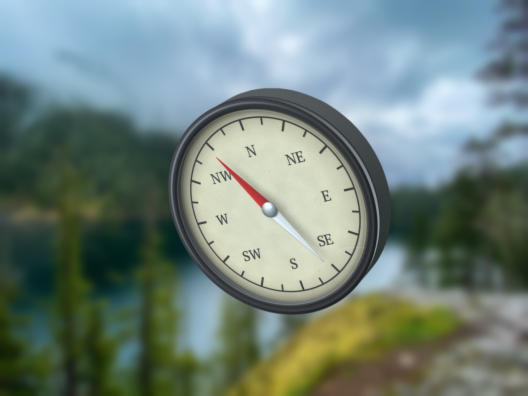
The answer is 330 °
